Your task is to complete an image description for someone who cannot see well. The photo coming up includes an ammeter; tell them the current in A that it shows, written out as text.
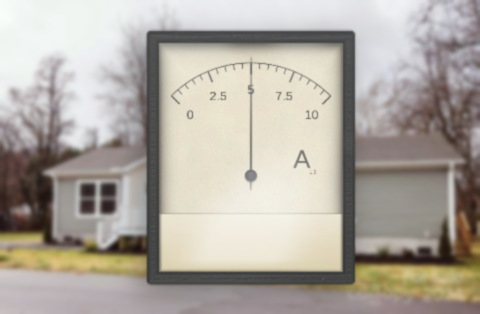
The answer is 5 A
